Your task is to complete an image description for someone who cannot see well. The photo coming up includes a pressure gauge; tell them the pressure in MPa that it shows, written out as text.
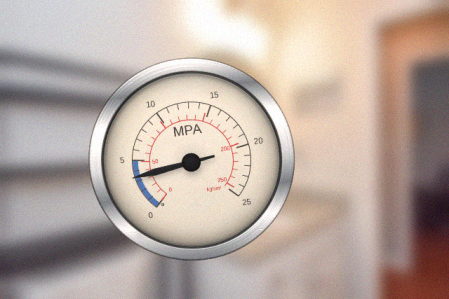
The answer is 3.5 MPa
